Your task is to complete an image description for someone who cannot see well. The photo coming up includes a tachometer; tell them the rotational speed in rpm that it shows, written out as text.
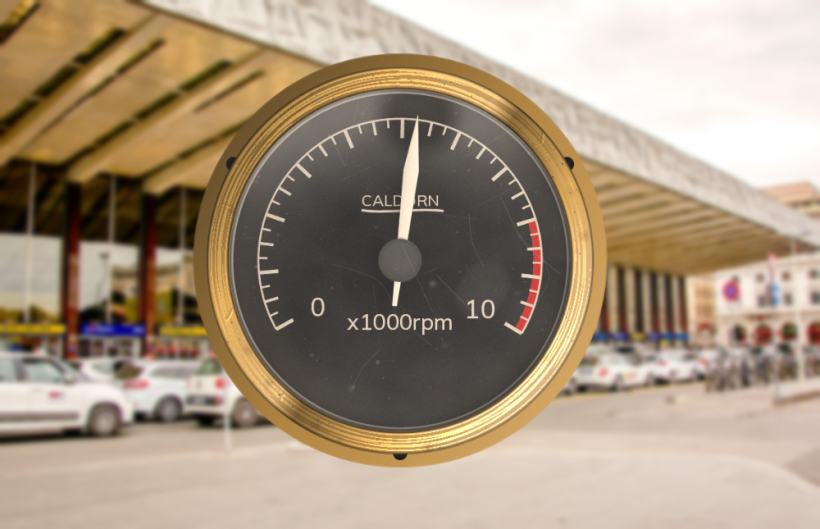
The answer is 5250 rpm
